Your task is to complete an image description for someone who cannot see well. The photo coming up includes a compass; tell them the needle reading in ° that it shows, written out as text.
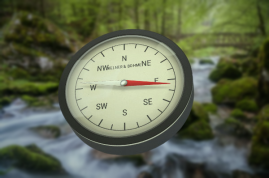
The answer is 97.5 °
